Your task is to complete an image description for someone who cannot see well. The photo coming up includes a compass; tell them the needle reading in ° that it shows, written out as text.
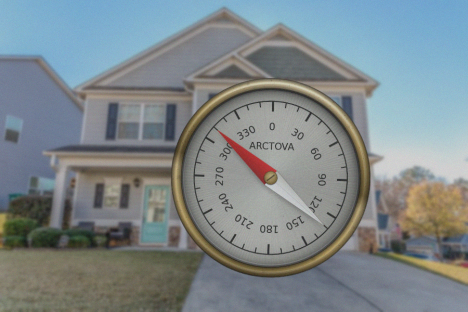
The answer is 310 °
